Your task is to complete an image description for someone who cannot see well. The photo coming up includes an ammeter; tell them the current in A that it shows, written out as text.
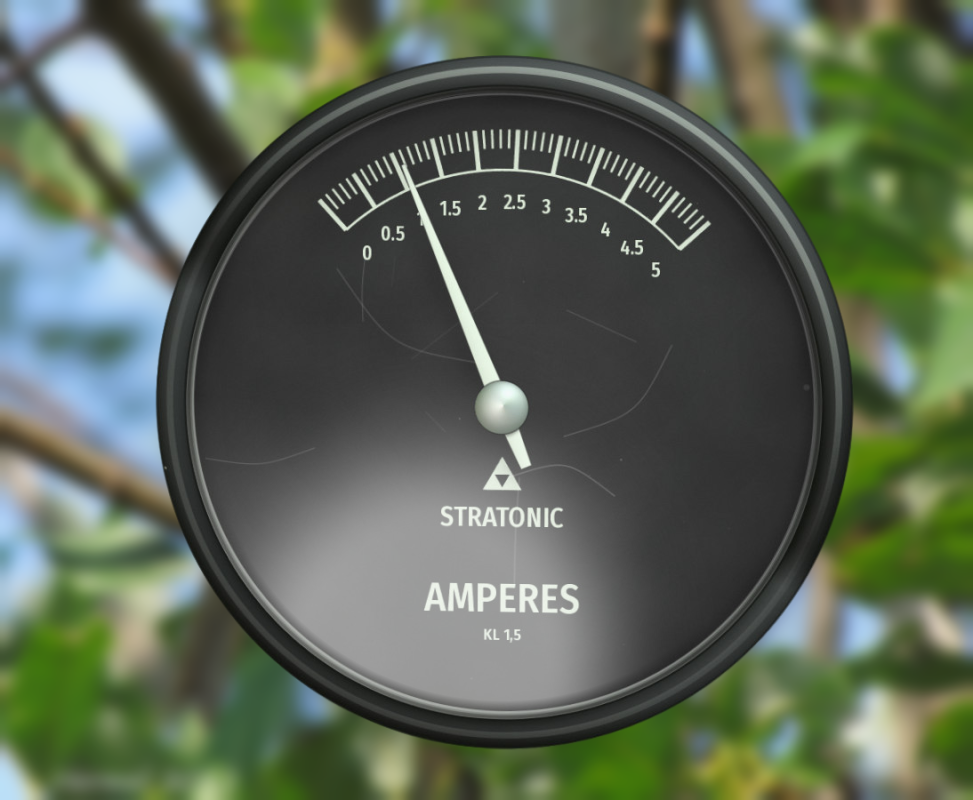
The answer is 1.1 A
